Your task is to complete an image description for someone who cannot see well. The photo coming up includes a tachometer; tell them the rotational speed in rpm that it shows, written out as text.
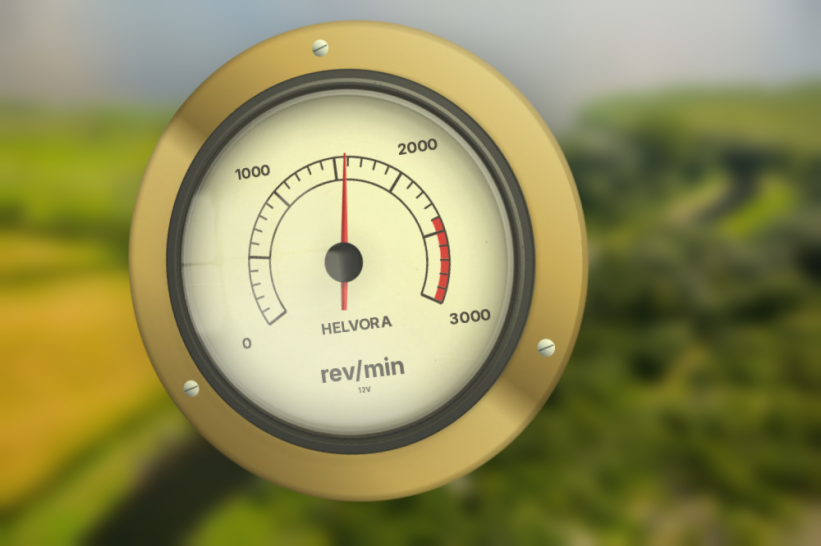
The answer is 1600 rpm
